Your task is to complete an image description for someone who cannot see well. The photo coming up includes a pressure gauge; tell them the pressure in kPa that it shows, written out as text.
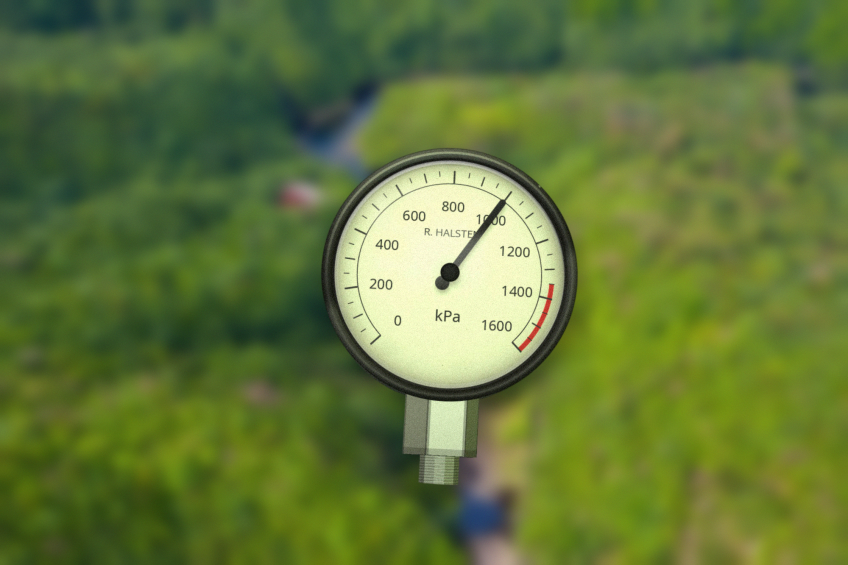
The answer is 1000 kPa
